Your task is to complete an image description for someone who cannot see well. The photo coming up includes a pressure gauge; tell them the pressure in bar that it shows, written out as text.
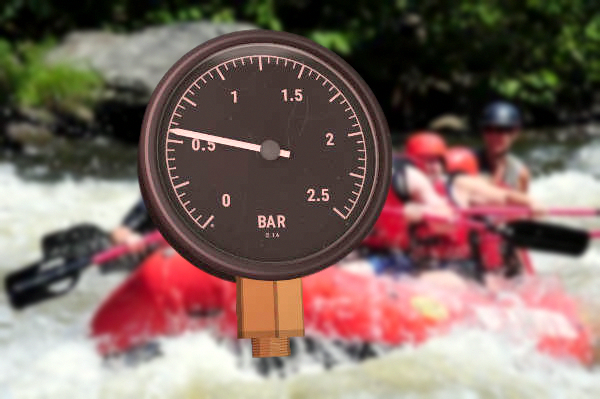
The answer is 0.55 bar
